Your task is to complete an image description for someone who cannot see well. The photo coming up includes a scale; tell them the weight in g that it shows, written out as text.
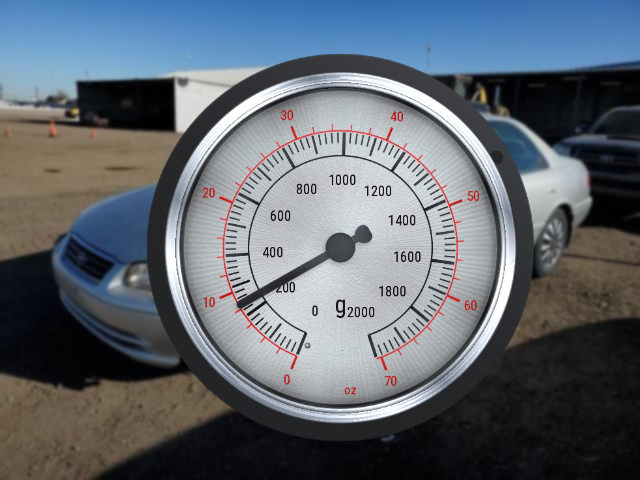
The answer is 240 g
